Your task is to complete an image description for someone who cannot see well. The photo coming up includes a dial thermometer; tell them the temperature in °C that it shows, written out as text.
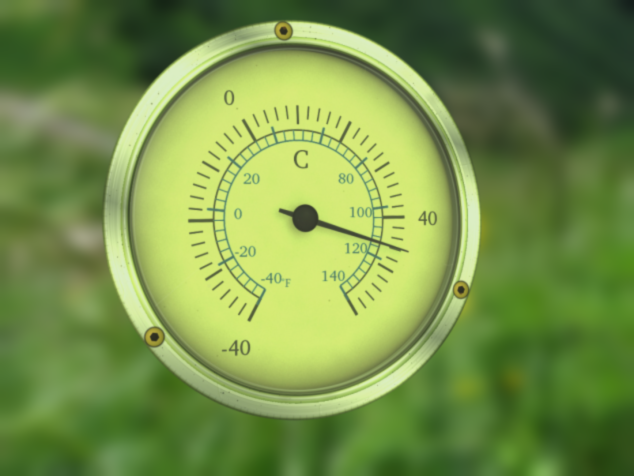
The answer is 46 °C
